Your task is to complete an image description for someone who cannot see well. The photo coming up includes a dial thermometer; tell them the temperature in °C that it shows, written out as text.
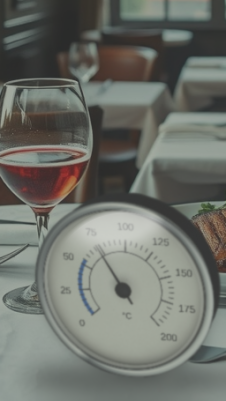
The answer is 75 °C
